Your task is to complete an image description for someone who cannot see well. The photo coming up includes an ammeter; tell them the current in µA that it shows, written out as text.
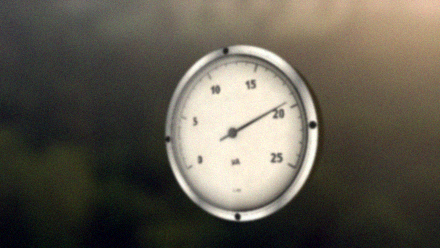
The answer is 19.5 µA
